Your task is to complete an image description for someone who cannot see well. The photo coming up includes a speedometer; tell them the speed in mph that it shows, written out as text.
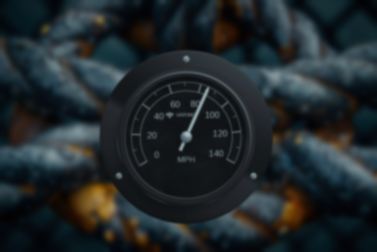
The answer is 85 mph
